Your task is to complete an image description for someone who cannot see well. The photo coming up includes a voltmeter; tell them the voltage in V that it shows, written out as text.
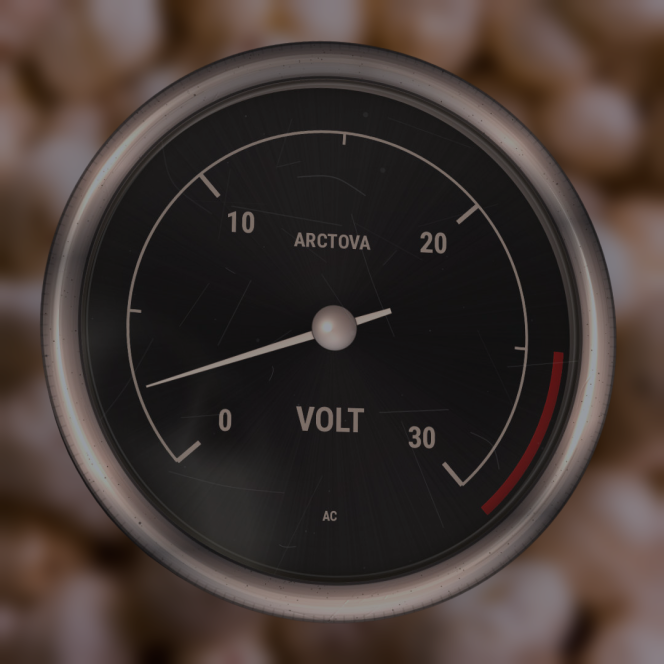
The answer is 2.5 V
